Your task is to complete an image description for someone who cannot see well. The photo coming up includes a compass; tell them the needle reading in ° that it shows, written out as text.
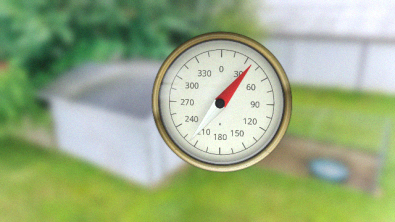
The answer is 37.5 °
